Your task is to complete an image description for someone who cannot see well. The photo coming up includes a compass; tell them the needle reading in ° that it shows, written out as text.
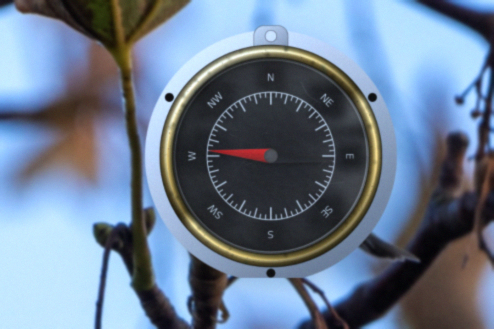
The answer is 275 °
